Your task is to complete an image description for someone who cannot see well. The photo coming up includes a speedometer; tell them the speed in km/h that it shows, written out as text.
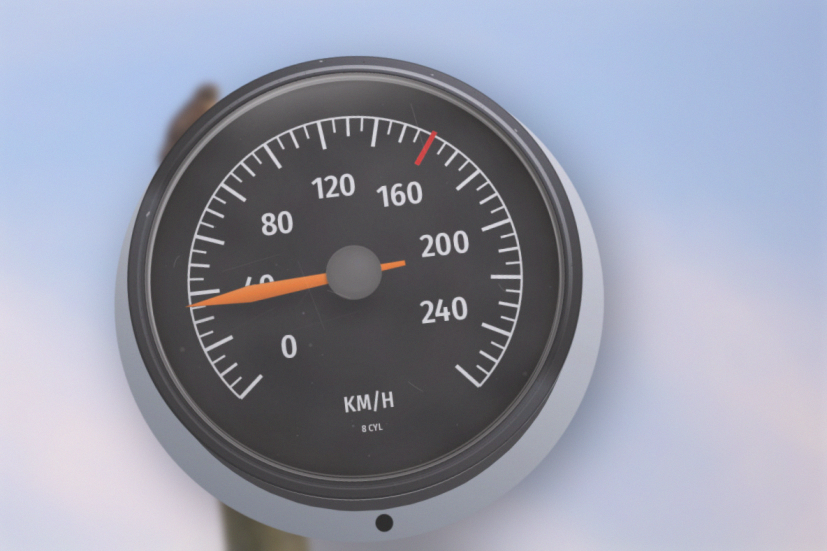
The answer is 35 km/h
